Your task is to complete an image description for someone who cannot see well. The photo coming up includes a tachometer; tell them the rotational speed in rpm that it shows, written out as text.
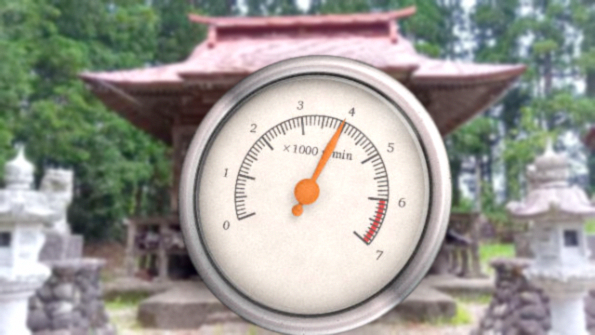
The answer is 4000 rpm
